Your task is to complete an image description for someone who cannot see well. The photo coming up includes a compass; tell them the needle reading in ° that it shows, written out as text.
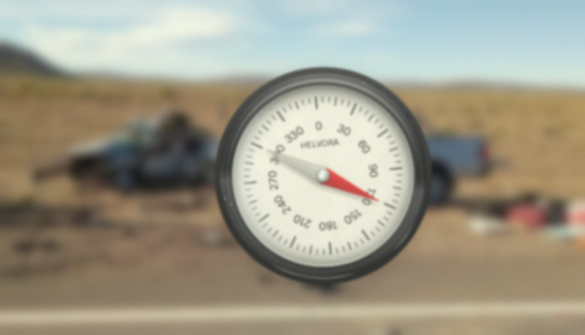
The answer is 120 °
